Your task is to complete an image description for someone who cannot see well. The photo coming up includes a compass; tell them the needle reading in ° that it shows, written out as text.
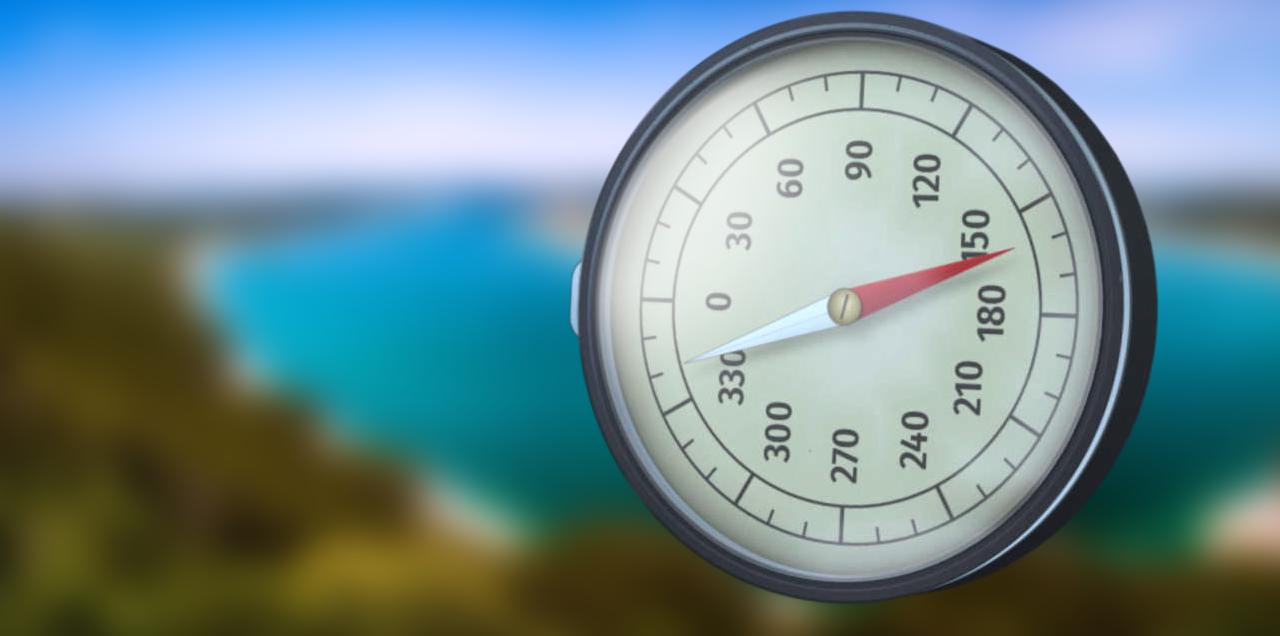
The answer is 160 °
